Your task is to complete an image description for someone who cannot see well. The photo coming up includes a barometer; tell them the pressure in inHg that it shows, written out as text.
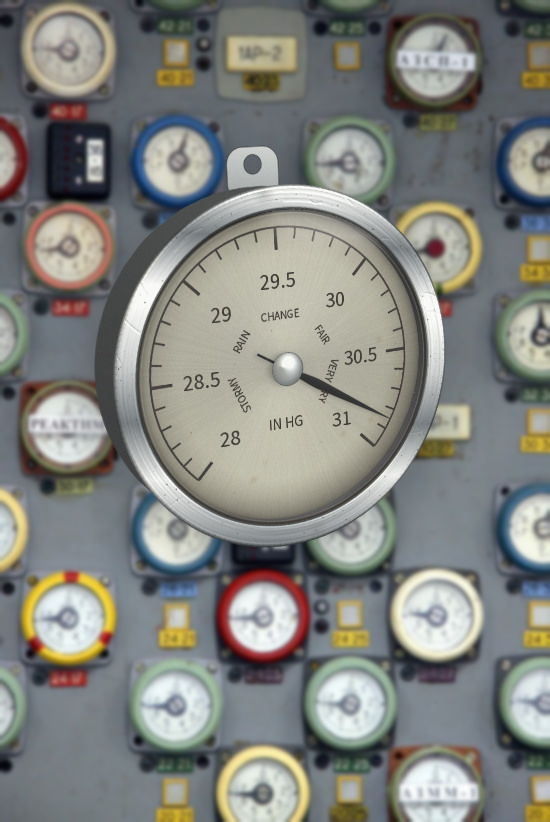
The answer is 30.85 inHg
